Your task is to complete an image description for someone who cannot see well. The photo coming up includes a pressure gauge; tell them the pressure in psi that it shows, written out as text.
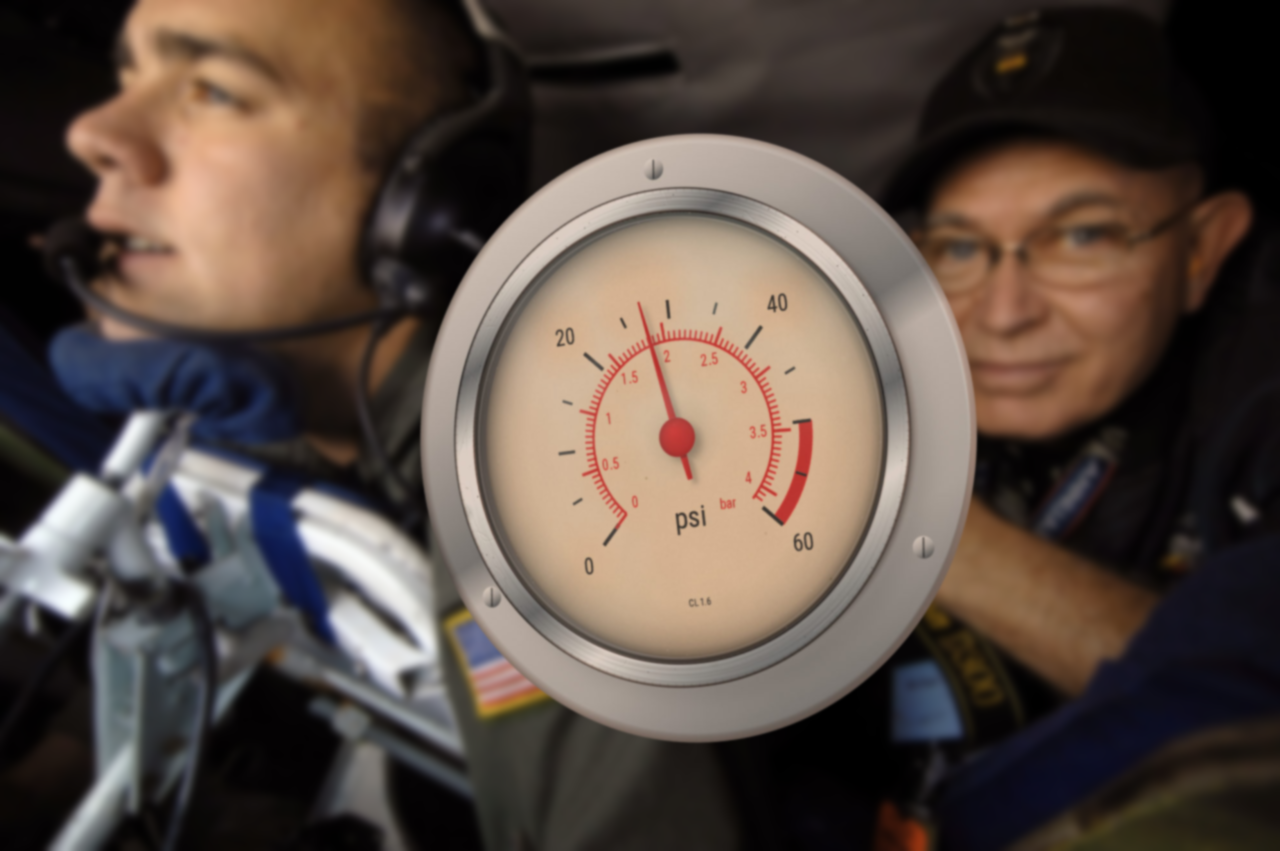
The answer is 27.5 psi
